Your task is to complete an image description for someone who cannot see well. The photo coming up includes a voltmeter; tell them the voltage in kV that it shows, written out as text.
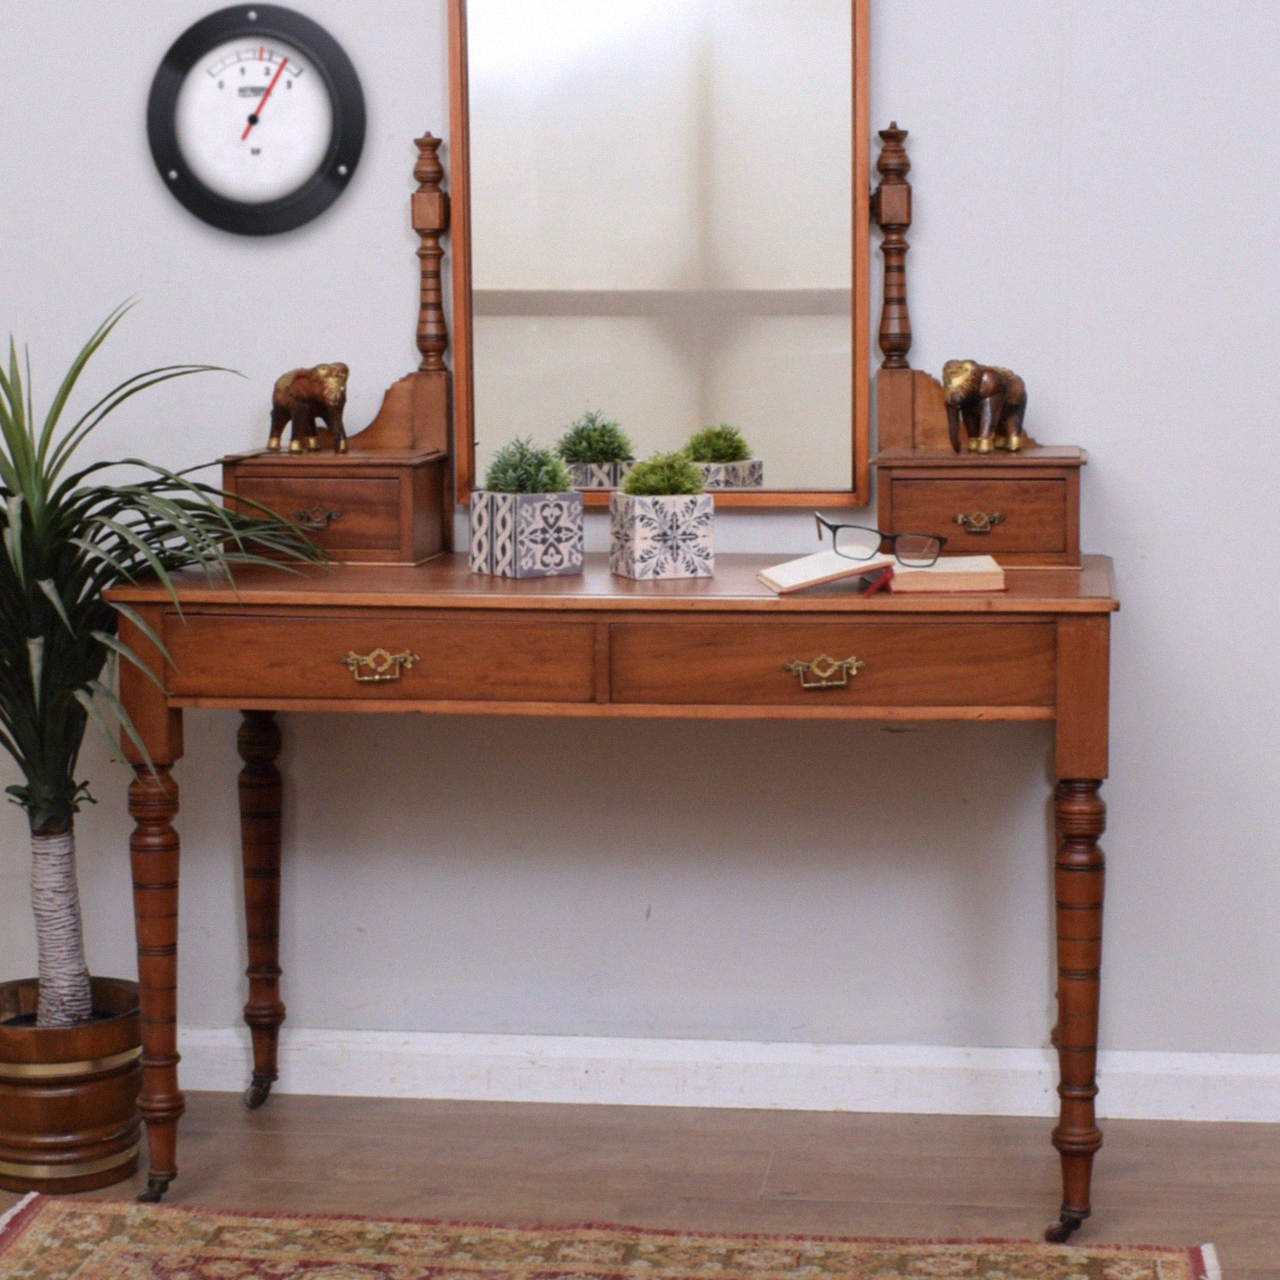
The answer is 2.5 kV
